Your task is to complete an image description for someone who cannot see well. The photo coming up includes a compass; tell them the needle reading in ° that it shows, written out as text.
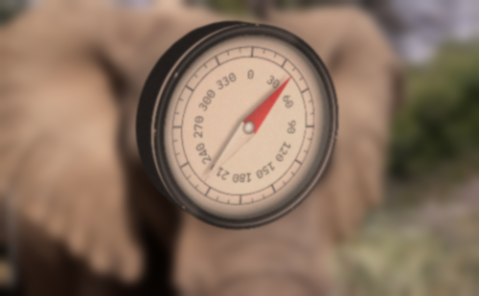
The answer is 40 °
